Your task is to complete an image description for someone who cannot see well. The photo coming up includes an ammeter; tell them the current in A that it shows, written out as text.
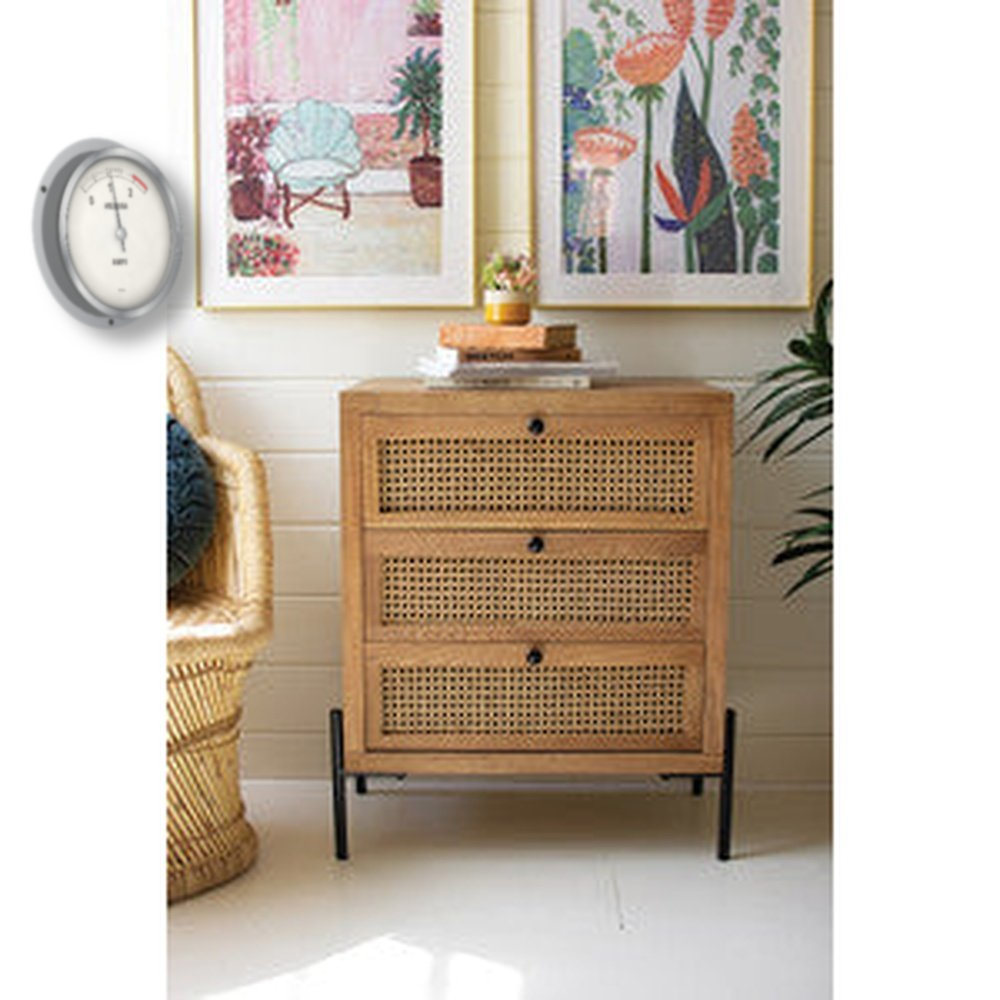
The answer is 1 A
